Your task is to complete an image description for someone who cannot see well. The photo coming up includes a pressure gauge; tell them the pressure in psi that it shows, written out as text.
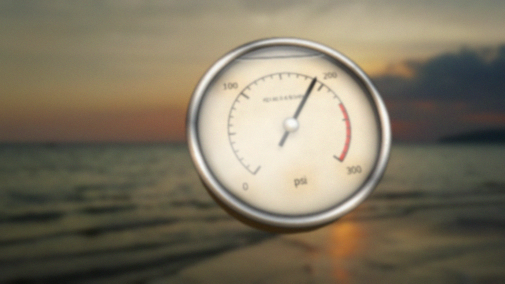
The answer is 190 psi
